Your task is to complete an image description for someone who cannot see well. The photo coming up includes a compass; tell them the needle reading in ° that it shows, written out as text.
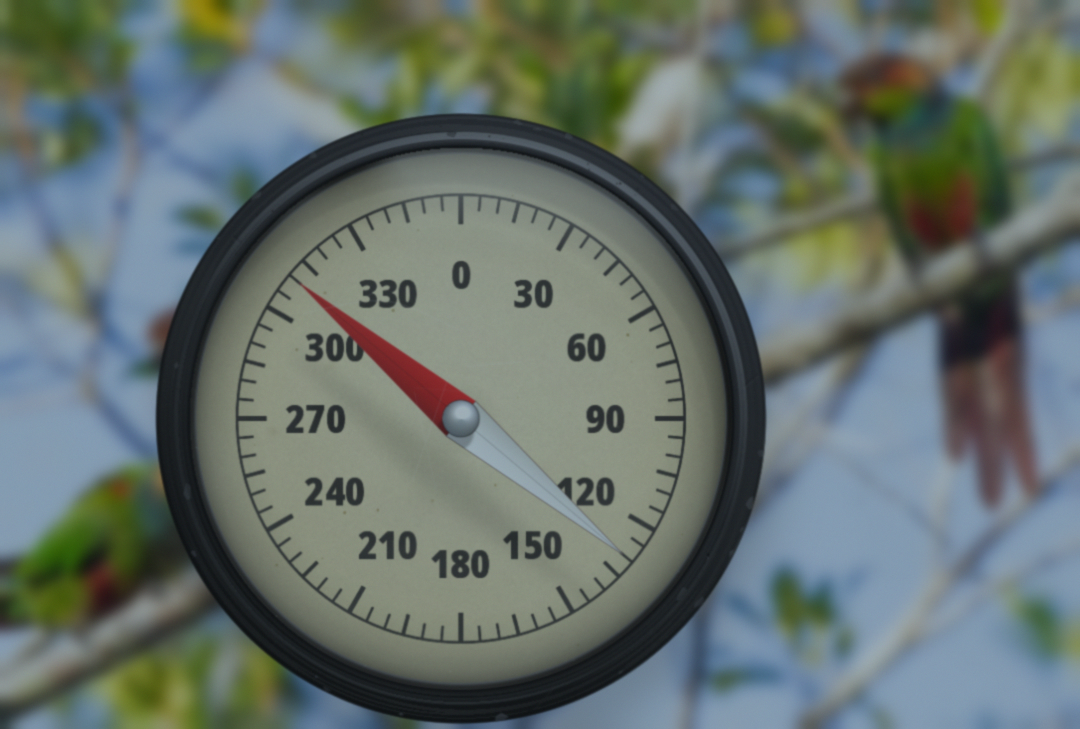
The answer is 310 °
